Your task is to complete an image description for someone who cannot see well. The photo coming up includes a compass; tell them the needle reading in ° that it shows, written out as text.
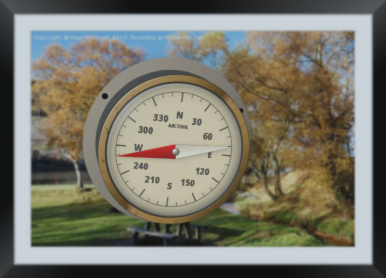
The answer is 260 °
